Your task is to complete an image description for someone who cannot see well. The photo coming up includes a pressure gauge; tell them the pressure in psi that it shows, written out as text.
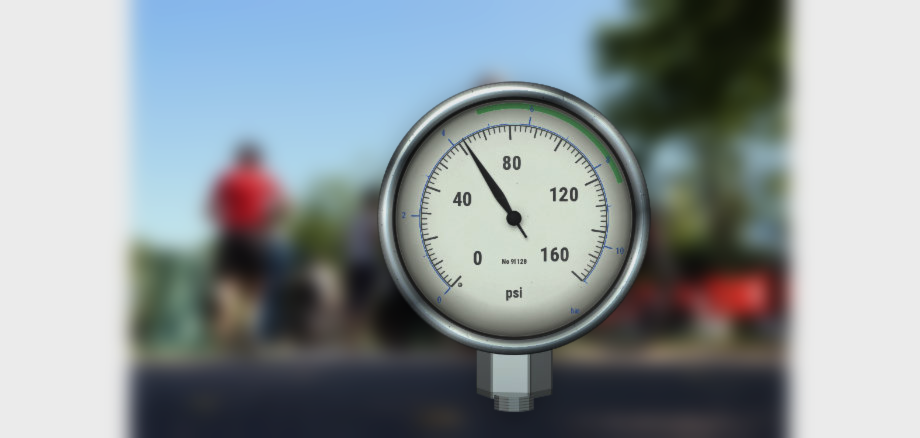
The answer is 62 psi
